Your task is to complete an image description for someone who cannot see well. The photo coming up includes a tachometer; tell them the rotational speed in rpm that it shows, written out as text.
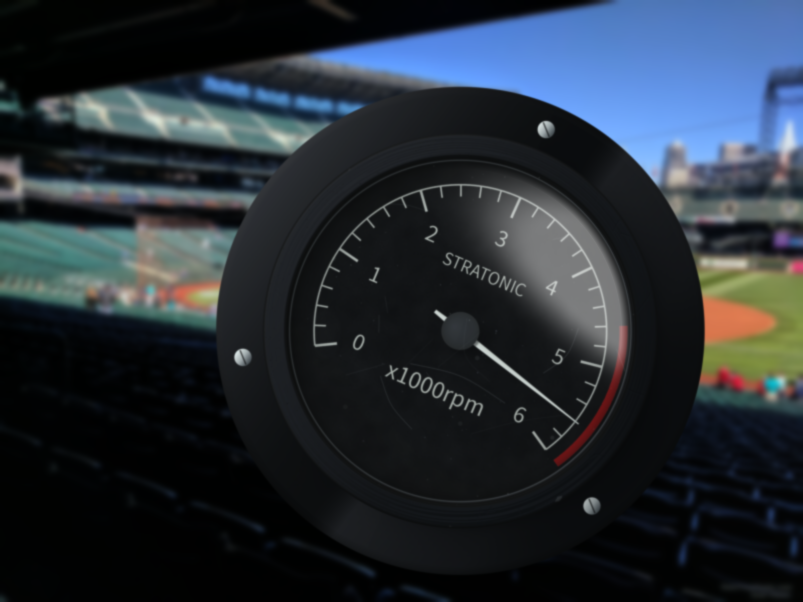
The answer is 5600 rpm
